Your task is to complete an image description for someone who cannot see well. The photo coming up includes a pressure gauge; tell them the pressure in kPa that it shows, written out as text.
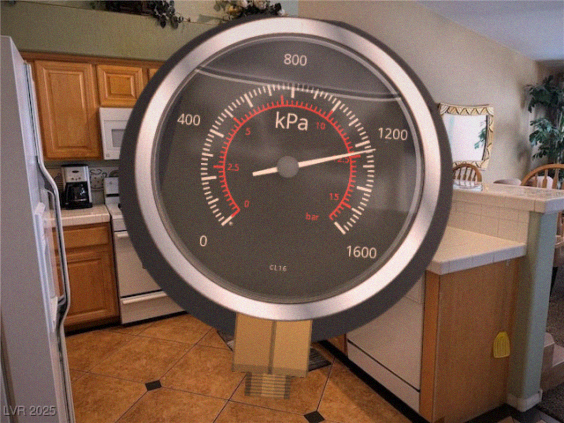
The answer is 1240 kPa
